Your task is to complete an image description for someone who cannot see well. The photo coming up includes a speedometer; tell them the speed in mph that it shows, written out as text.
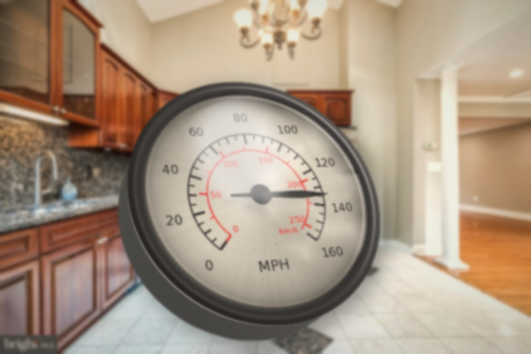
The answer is 135 mph
